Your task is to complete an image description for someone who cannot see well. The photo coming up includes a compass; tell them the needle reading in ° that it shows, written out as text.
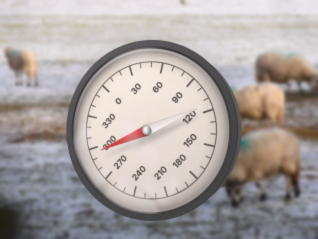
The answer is 295 °
